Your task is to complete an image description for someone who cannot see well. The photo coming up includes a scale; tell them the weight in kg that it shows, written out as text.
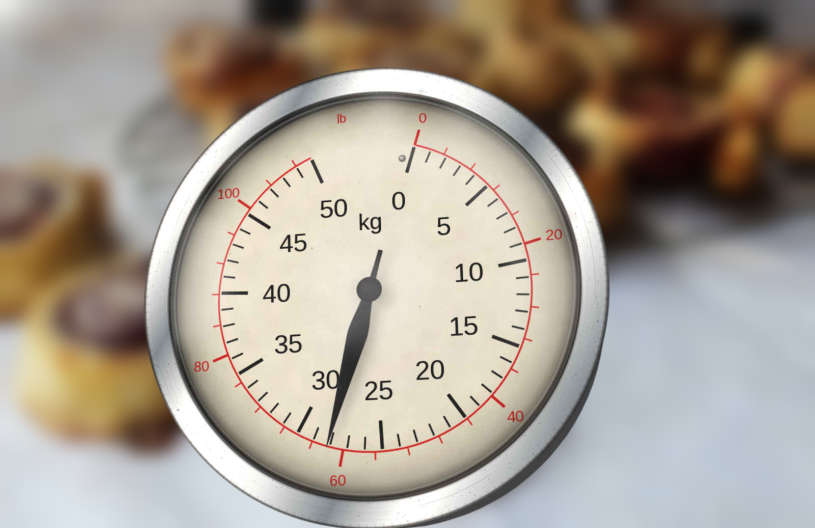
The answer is 28 kg
